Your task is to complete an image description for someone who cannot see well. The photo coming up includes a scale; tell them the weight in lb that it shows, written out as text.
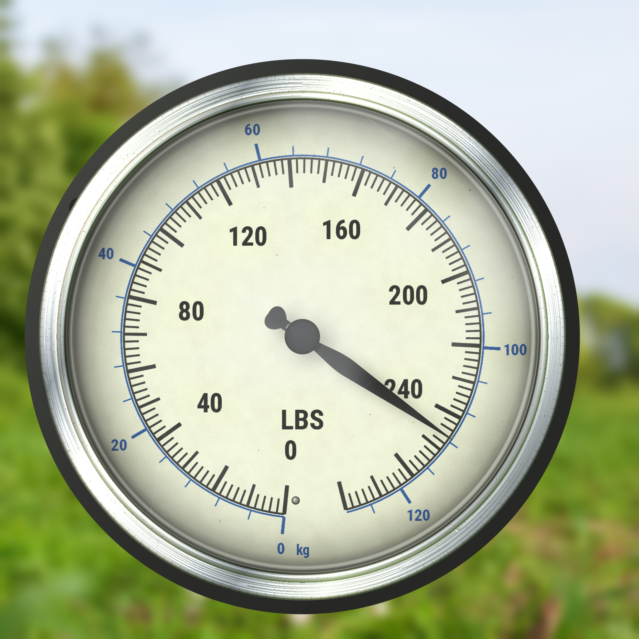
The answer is 246 lb
